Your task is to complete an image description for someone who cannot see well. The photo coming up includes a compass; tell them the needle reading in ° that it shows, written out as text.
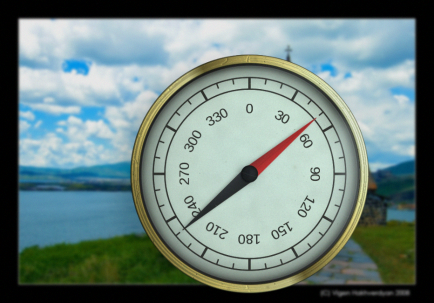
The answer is 50 °
